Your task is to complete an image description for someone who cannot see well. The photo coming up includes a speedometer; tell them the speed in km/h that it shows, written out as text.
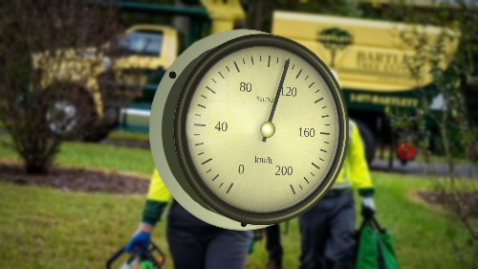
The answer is 110 km/h
